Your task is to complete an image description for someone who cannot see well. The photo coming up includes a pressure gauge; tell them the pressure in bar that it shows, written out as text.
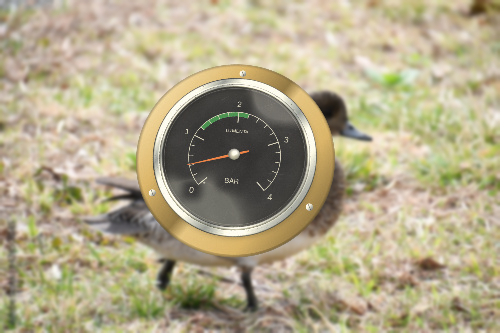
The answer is 0.4 bar
